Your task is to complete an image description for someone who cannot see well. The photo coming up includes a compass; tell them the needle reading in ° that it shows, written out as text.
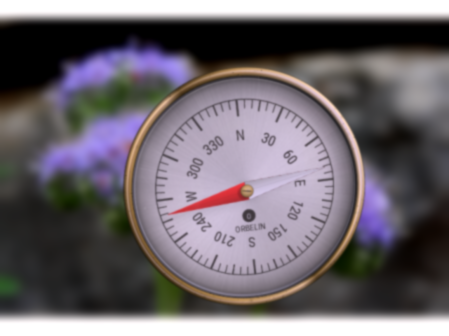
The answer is 260 °
